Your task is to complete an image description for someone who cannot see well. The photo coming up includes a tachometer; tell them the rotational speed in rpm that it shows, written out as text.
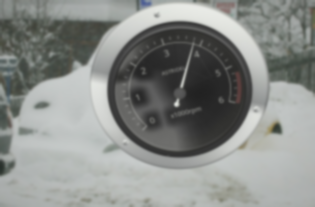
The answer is 3800 rpm
